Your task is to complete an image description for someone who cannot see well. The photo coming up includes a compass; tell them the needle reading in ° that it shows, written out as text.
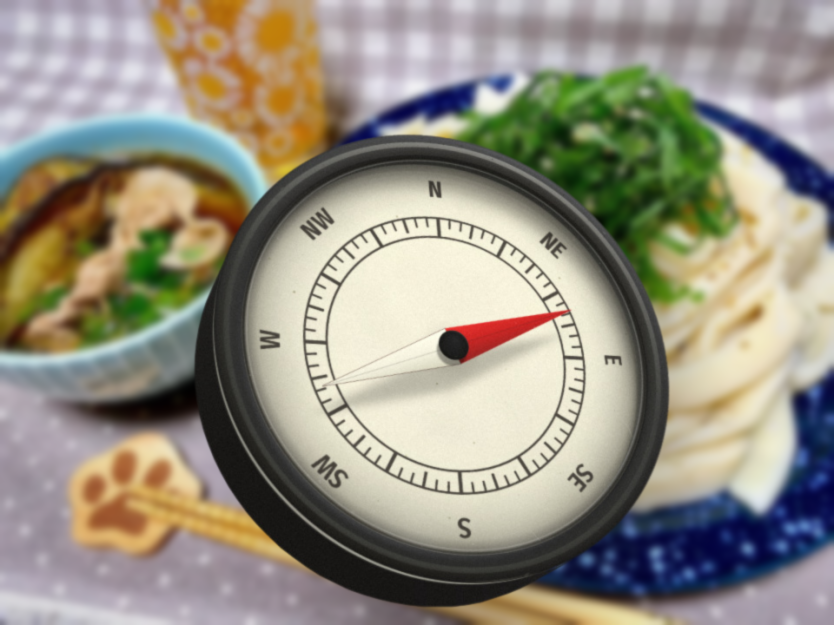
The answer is 70 °
